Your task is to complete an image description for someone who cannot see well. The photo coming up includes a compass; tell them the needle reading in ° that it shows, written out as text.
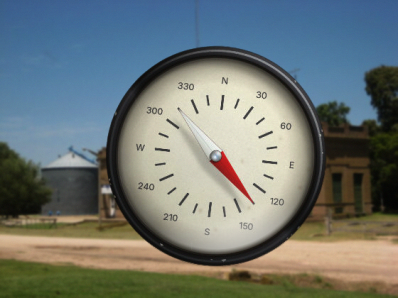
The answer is 135 °
